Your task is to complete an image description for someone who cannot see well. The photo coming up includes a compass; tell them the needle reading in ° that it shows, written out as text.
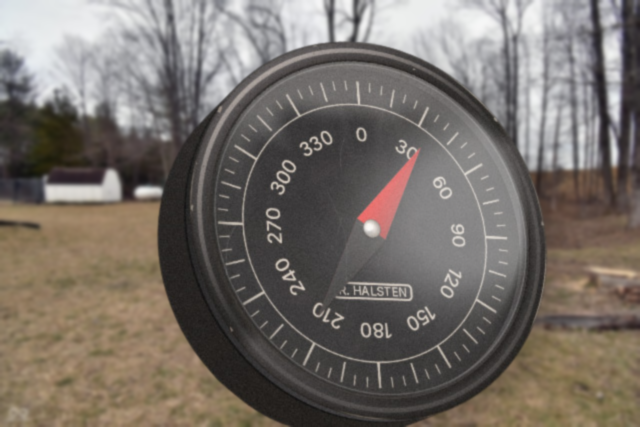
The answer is 35 °
